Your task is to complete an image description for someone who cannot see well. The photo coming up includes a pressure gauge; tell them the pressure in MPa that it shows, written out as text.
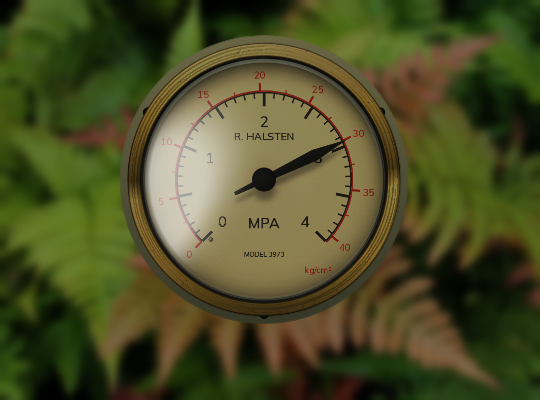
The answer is 2.95 MPa
